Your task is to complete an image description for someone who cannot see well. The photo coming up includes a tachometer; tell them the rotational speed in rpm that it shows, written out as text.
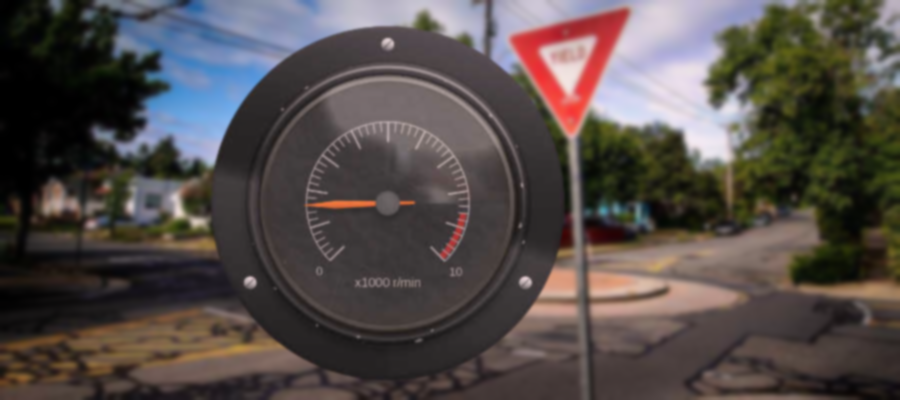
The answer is 1600 rpm
